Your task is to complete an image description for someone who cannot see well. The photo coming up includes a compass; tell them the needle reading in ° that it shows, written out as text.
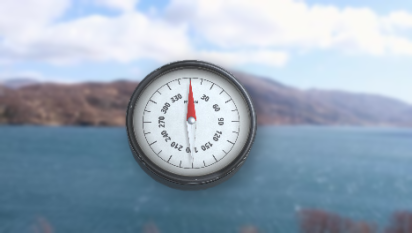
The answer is 0 °
